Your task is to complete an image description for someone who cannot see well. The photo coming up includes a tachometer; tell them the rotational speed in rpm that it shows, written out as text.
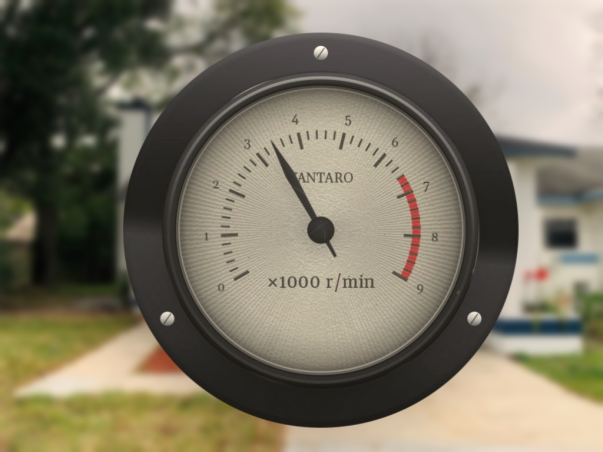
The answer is 3400 rpm
